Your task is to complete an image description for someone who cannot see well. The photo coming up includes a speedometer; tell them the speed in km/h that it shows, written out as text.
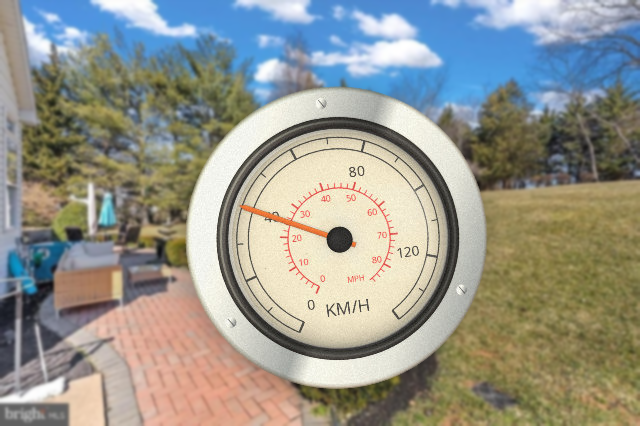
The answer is 40 km/h
